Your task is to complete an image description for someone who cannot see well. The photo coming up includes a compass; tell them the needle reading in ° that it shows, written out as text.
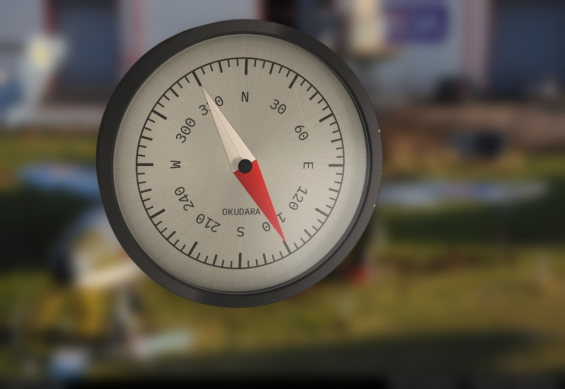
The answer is 150 °
